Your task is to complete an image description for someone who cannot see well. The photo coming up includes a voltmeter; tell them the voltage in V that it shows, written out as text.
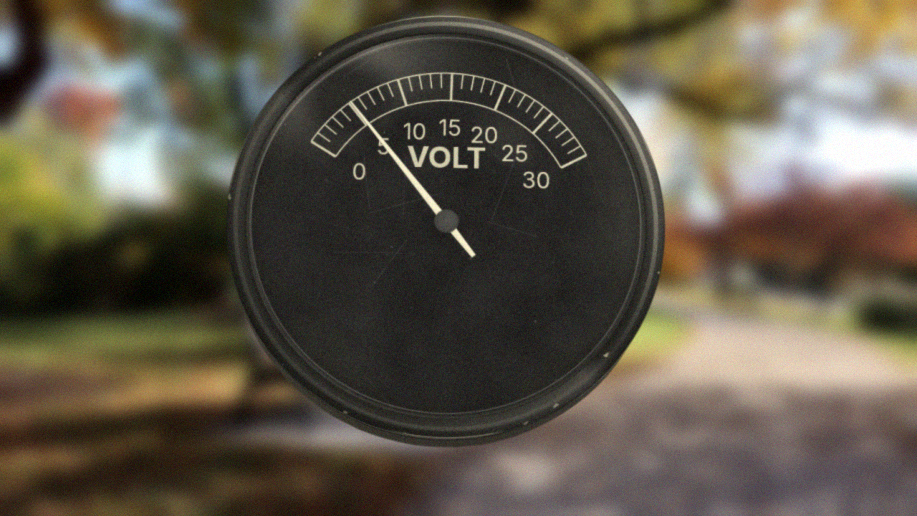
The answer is 5 V
